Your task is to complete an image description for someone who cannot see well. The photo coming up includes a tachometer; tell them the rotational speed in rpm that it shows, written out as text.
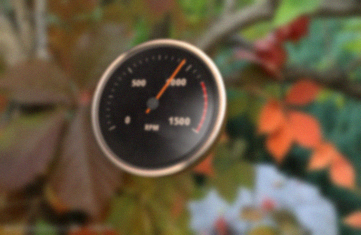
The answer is 950 rpm
